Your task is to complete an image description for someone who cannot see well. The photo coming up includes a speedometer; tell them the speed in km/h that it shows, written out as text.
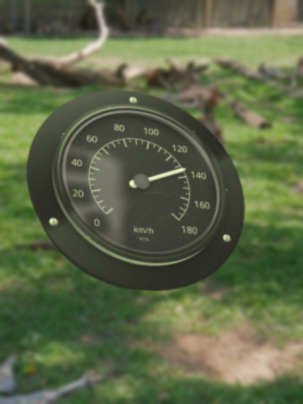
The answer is 135 km/h
